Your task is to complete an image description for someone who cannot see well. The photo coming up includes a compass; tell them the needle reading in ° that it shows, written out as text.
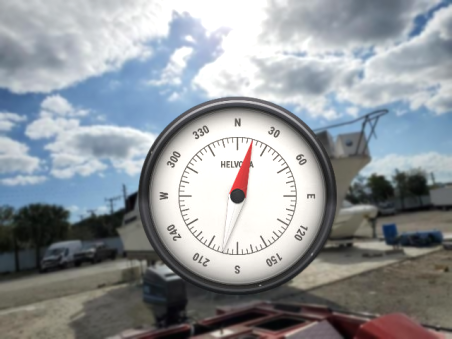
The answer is 15 °
